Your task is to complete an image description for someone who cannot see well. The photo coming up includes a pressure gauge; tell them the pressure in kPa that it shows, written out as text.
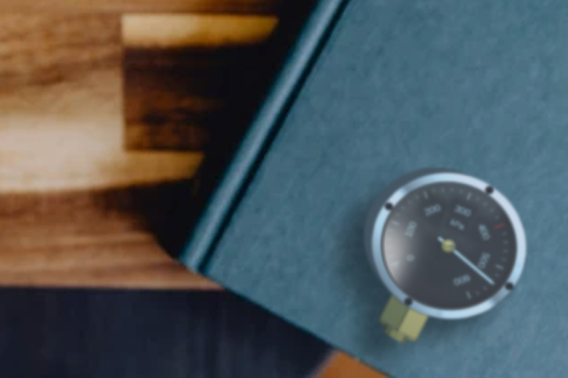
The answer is 540 kPa
